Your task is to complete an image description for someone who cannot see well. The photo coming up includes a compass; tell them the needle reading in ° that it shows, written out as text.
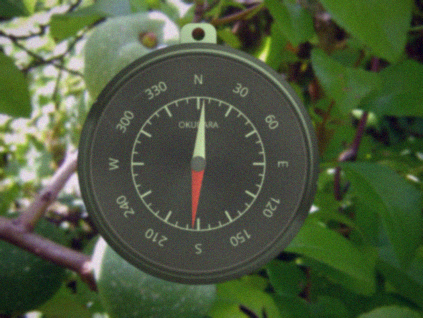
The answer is 185 °
